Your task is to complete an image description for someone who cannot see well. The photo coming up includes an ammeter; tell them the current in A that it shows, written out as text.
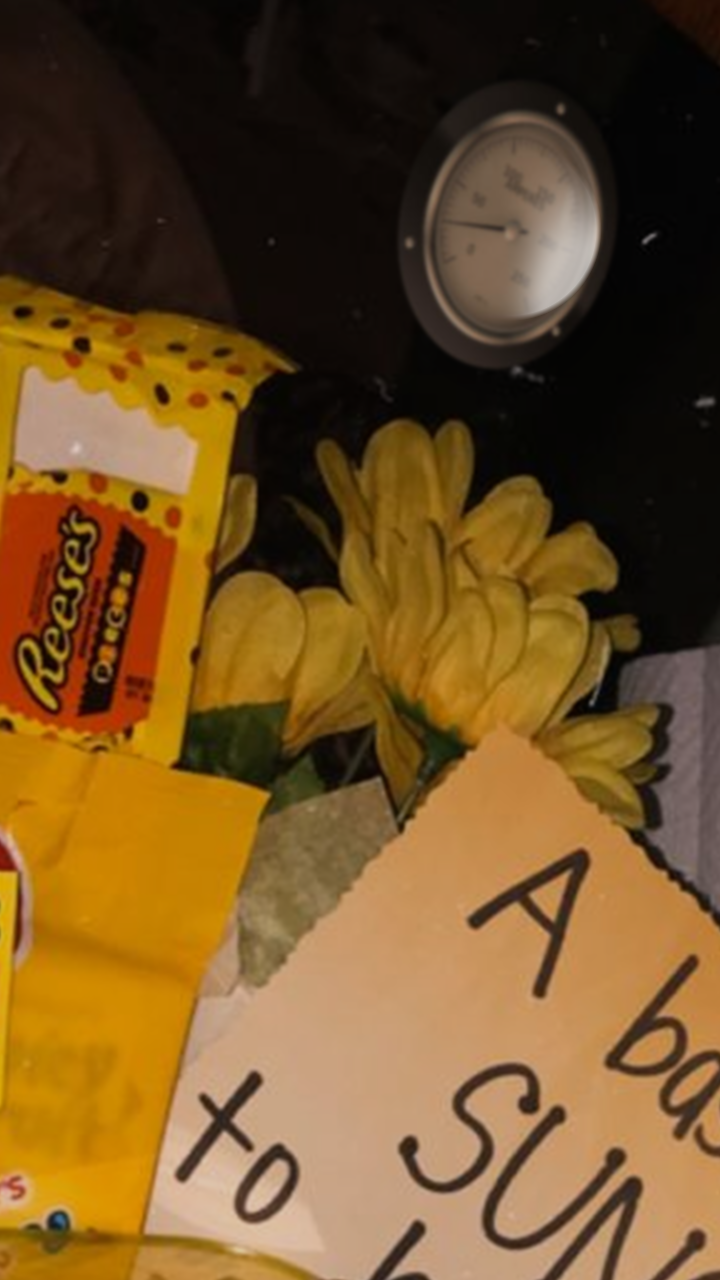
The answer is 25 A
